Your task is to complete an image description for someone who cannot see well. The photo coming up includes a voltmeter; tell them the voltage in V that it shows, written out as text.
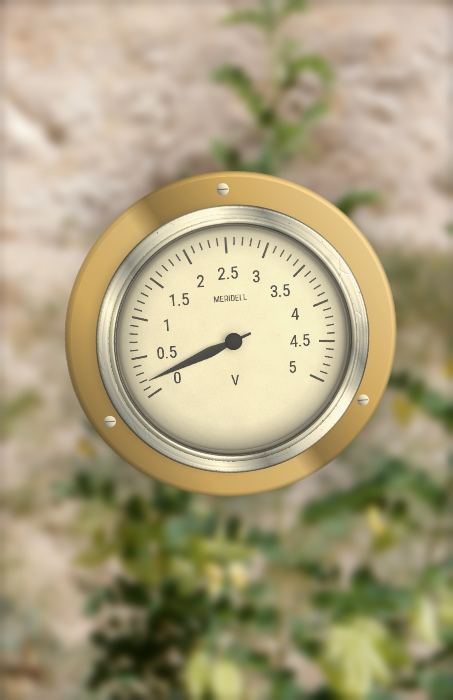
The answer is 0.2 V
